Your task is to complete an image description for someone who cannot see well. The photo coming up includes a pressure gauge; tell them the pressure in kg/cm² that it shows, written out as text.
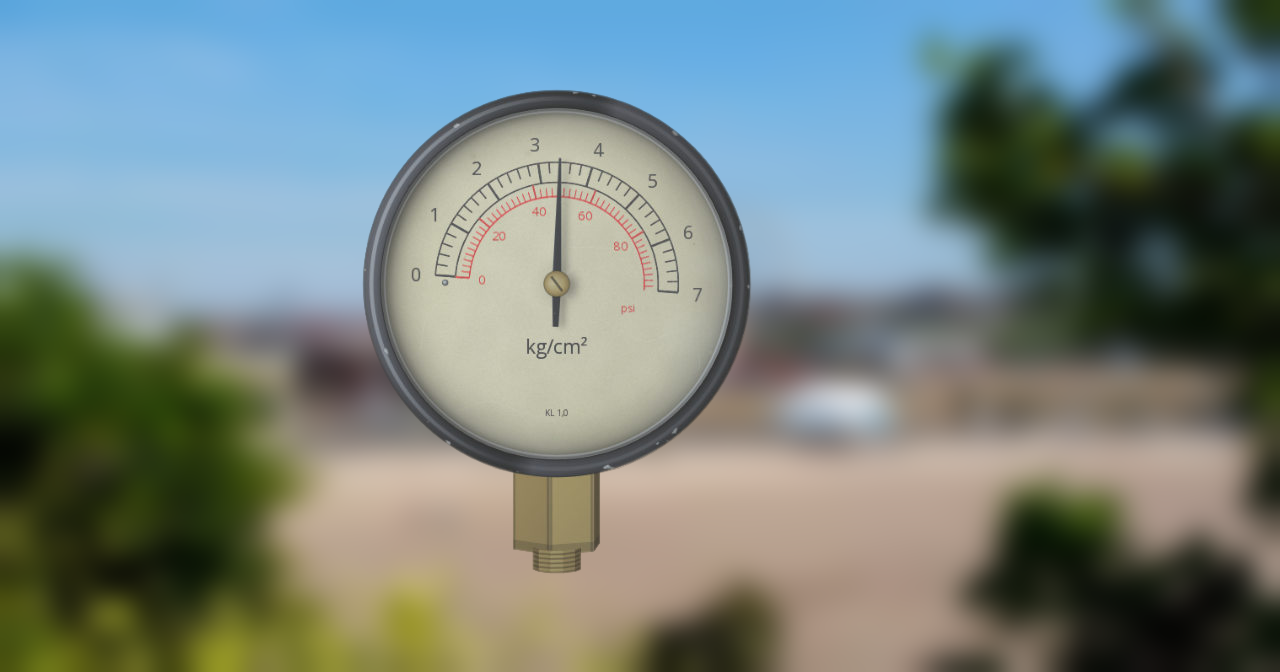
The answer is 3.4 kg/cm²
